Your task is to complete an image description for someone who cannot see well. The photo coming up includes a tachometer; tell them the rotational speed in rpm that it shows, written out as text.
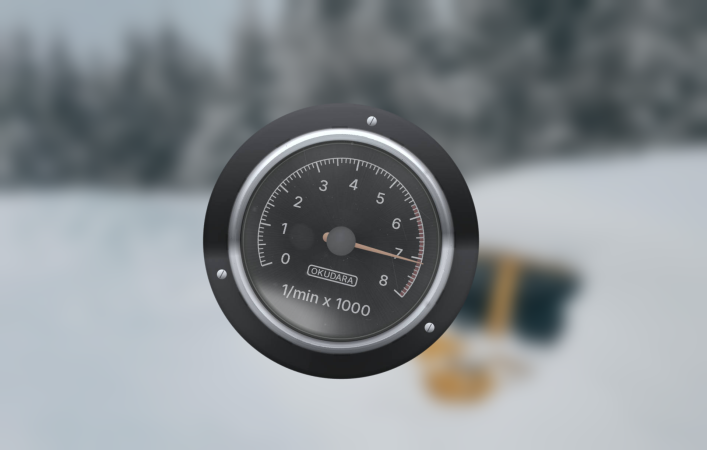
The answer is 7100 rpm
